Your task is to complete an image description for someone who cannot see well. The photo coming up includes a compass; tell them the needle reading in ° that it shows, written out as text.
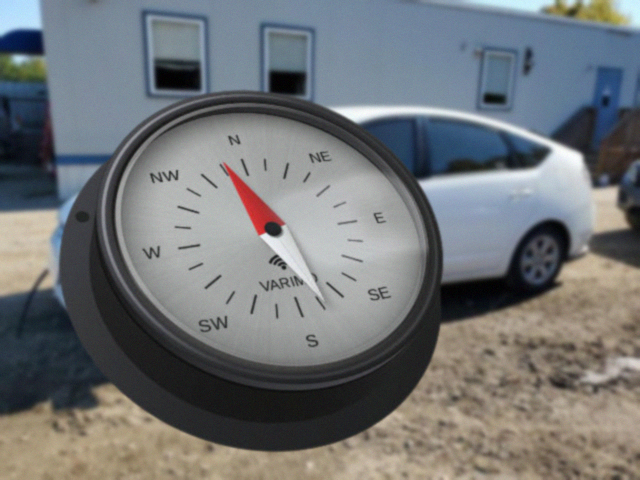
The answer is 345 °
